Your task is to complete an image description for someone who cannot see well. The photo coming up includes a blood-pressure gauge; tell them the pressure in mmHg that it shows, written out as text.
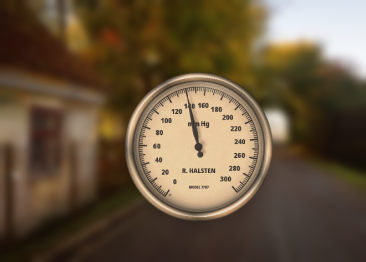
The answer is 140 mmHg
